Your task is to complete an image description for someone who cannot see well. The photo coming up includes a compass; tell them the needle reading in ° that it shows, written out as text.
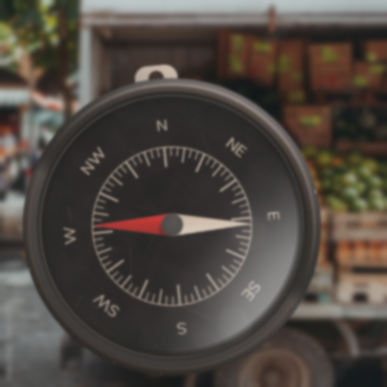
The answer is 275 °
